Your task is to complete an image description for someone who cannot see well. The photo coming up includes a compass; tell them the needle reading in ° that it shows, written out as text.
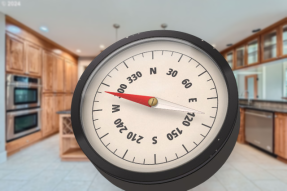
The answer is 290 °
